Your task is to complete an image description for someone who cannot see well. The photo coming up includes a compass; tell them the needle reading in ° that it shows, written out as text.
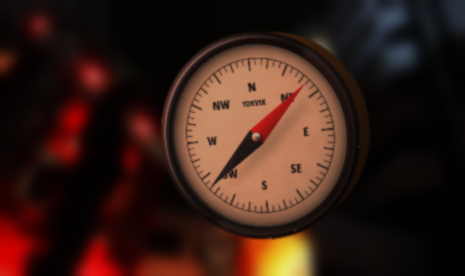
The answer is 50 °
